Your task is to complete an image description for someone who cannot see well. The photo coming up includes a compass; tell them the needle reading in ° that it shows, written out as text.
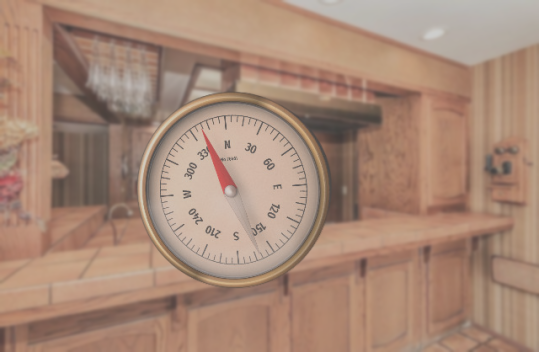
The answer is 340 °
